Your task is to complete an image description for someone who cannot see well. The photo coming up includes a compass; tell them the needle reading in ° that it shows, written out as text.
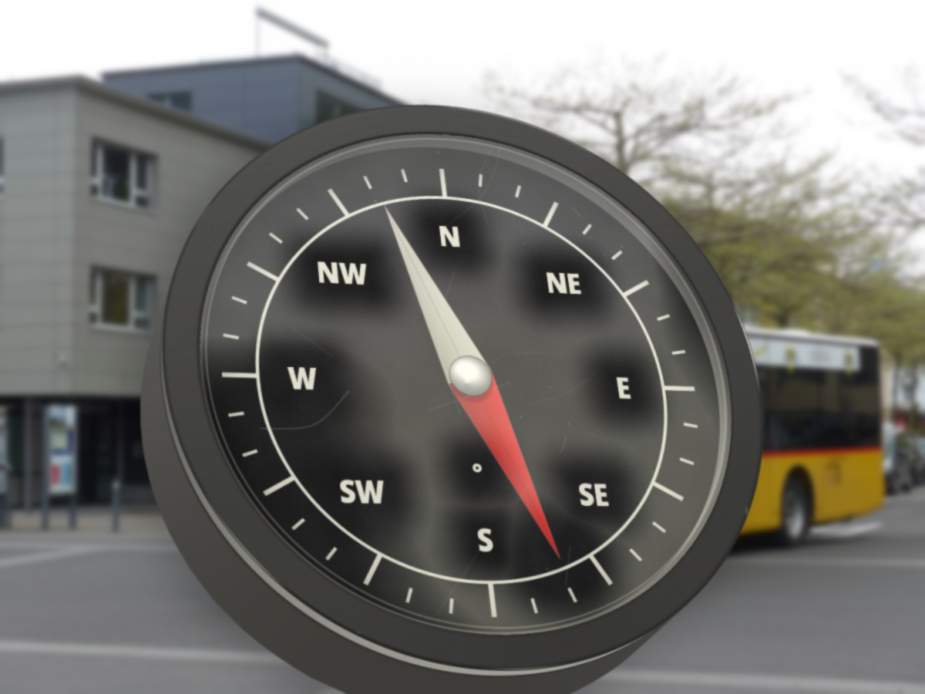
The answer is 160 °
